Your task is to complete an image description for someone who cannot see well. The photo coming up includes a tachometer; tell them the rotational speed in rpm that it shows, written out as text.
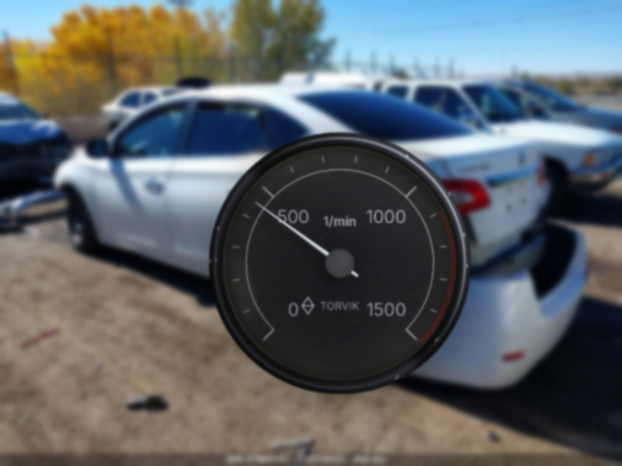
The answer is 450 rpm
